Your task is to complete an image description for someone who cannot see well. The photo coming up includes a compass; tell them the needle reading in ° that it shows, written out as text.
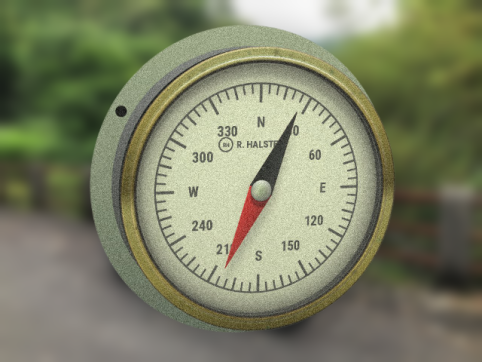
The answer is 205 °
